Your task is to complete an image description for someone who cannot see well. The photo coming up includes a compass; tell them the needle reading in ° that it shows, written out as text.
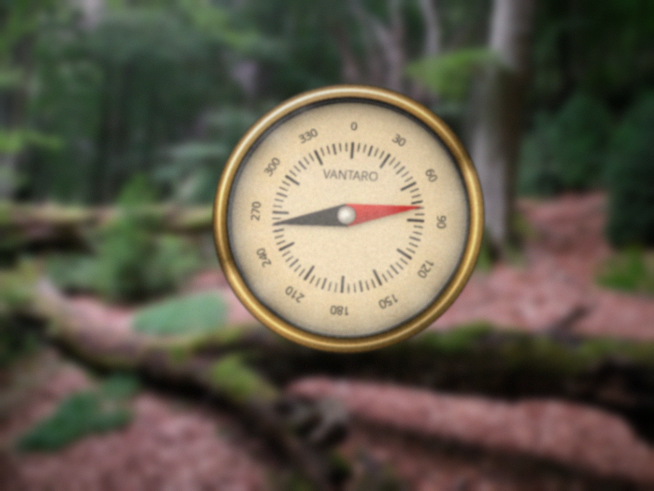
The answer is 80 °
